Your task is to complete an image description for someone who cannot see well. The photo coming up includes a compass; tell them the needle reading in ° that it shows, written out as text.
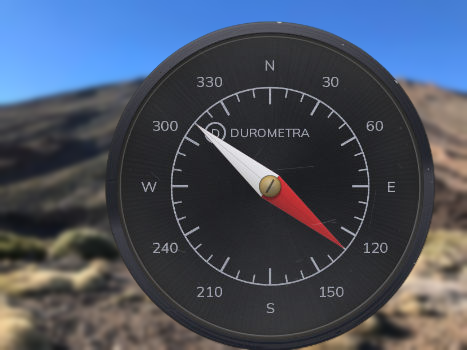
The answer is 130 °
